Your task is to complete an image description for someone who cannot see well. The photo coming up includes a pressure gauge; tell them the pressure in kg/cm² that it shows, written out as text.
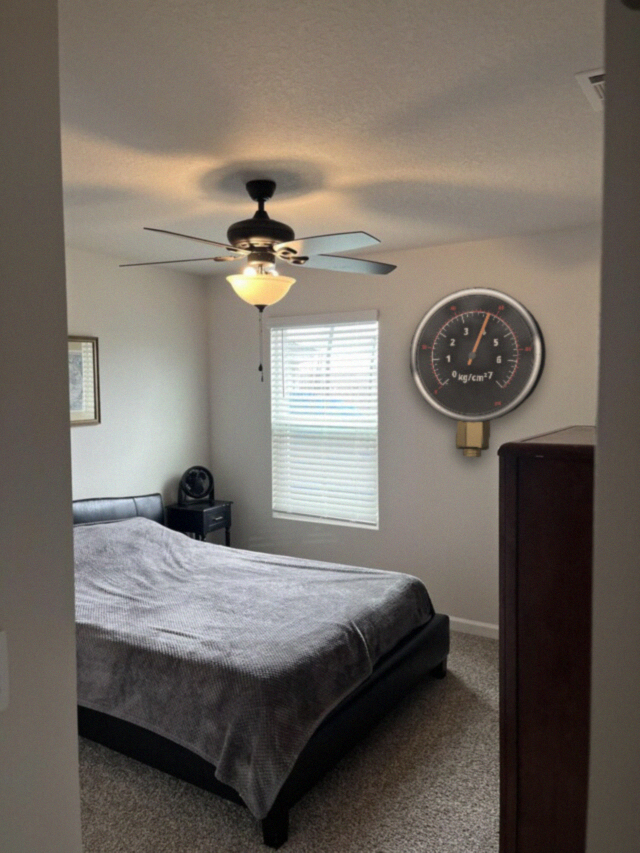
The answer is 4 kg/cm²
